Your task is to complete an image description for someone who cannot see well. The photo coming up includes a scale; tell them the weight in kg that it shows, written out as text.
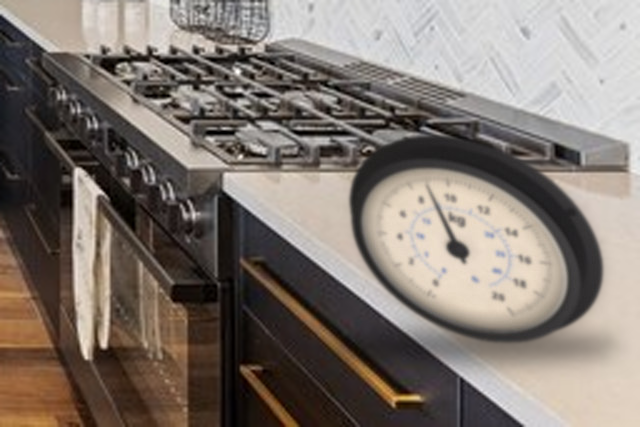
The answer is 9 kg
